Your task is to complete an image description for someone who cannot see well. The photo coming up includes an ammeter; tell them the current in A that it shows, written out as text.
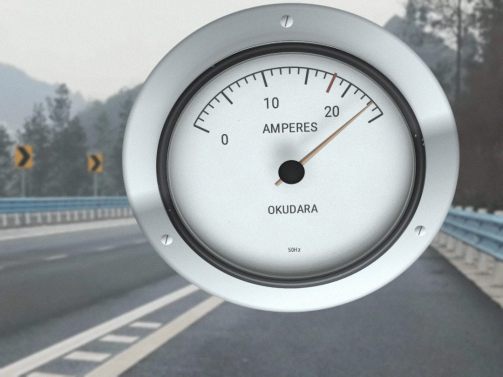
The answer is 23 A
